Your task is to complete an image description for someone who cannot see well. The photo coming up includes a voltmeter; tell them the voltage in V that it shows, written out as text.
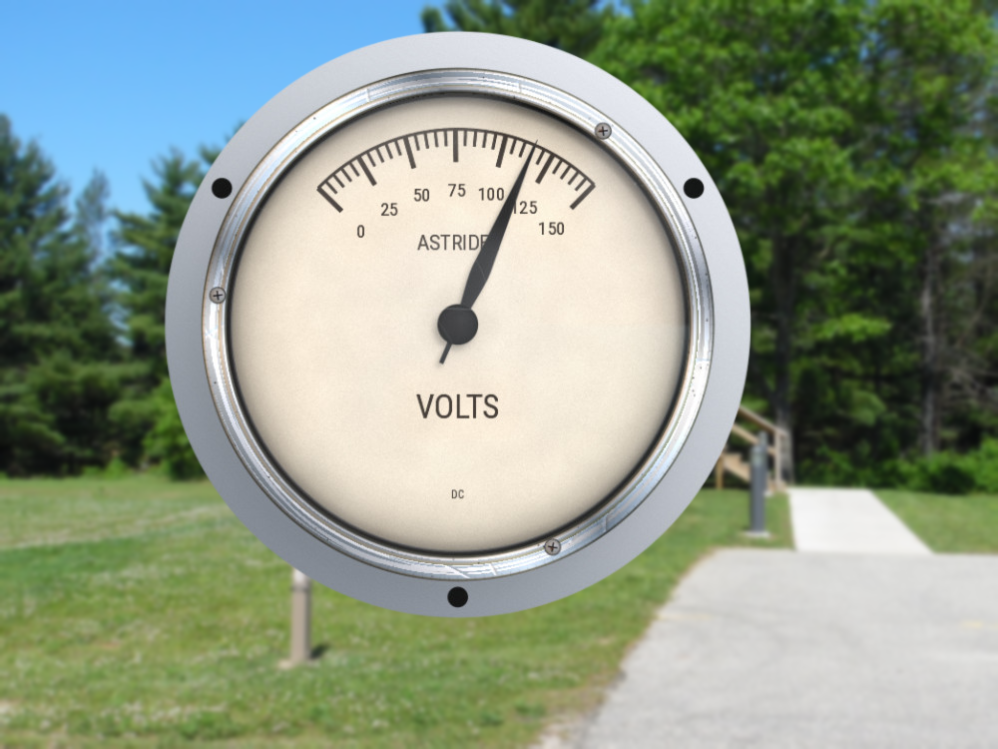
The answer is 115 V
